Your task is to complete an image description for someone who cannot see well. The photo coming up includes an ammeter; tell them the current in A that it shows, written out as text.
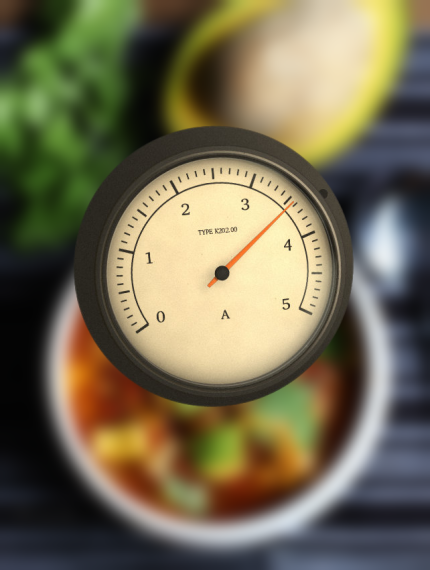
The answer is 3.55 A
